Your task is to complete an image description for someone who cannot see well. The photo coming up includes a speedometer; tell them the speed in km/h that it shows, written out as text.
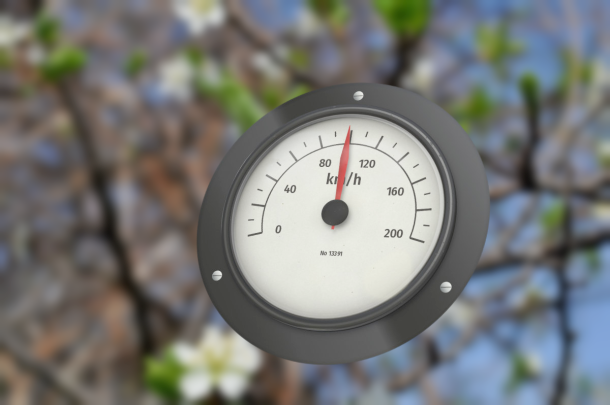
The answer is 100 km/h
